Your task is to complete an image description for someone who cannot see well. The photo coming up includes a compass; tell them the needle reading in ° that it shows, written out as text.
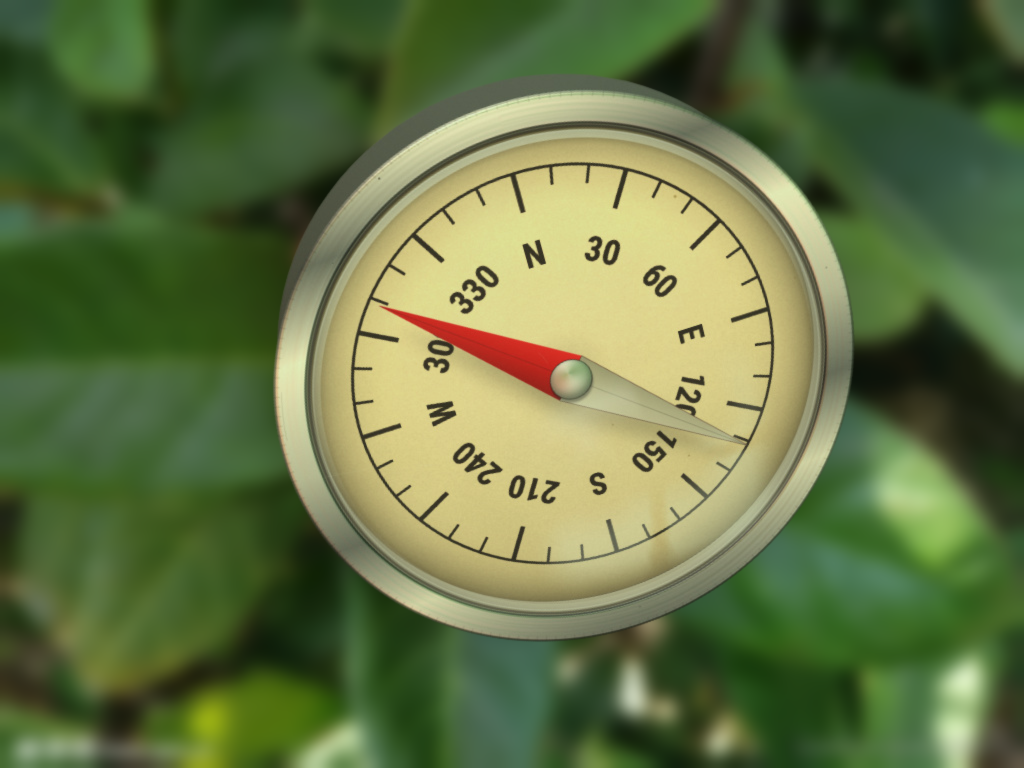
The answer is 310 °
